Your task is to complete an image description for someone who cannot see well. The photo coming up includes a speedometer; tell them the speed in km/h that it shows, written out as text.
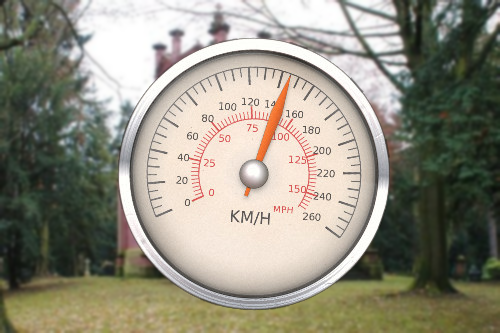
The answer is 145 km/h
